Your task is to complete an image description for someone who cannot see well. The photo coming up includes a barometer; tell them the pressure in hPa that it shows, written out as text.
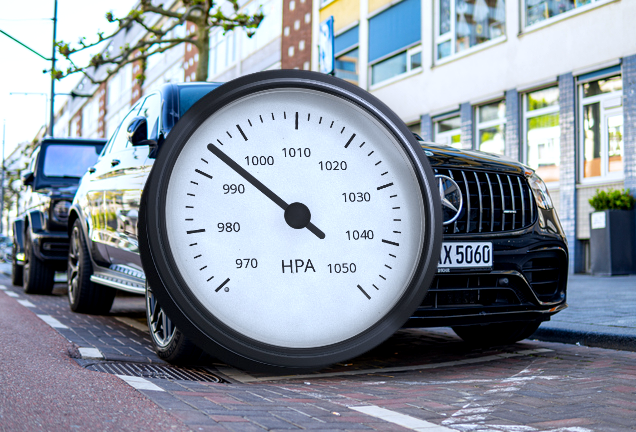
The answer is 994 hPa
